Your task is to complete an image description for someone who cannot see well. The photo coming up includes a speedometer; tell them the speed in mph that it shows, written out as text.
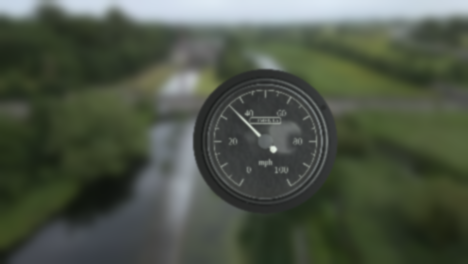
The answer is 35 mph
